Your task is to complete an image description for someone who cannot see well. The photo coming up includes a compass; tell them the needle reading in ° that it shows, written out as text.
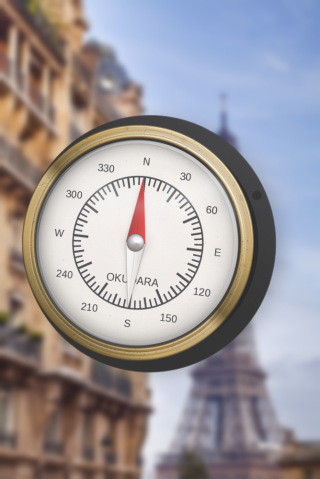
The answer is 0 °
